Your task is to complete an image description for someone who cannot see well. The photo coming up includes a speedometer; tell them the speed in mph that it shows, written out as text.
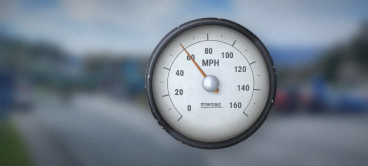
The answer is 60 mph
